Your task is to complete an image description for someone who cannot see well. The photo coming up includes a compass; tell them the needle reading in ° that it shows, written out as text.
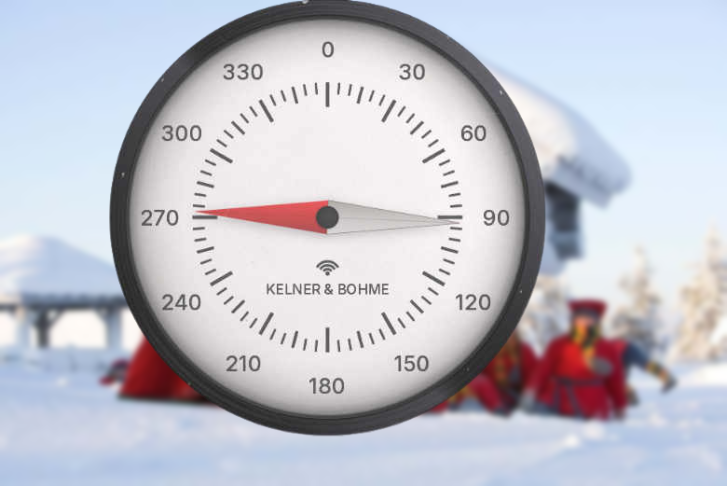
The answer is 272.5 °
